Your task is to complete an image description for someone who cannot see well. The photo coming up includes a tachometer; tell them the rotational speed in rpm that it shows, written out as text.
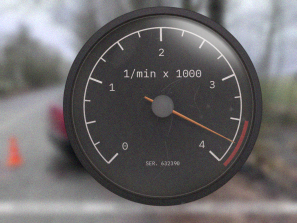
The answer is 3750 rpm
